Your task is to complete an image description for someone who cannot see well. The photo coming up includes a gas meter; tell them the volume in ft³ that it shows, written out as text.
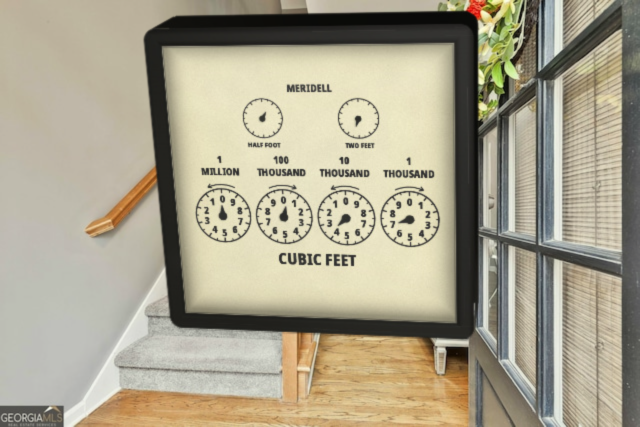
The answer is 3700 ft³
